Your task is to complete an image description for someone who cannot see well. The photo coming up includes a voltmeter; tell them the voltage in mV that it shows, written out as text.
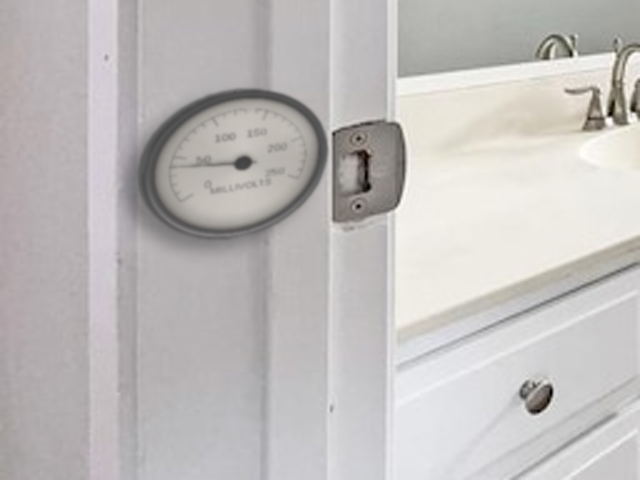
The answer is 40 mV
